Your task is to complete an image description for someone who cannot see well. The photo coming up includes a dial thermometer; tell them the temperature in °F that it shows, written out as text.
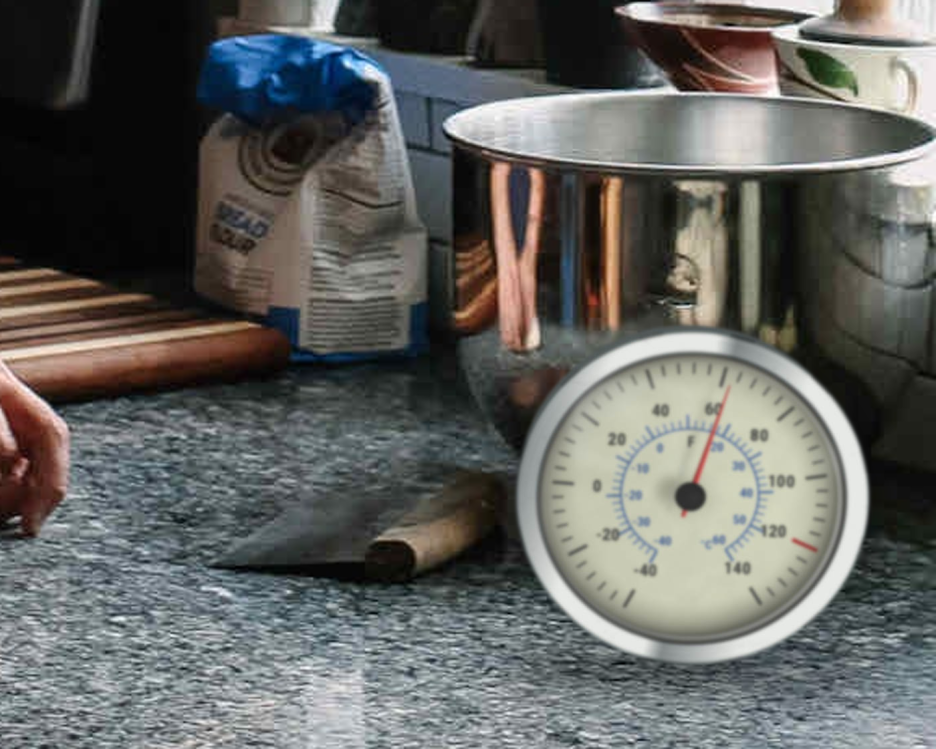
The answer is 62 °F
